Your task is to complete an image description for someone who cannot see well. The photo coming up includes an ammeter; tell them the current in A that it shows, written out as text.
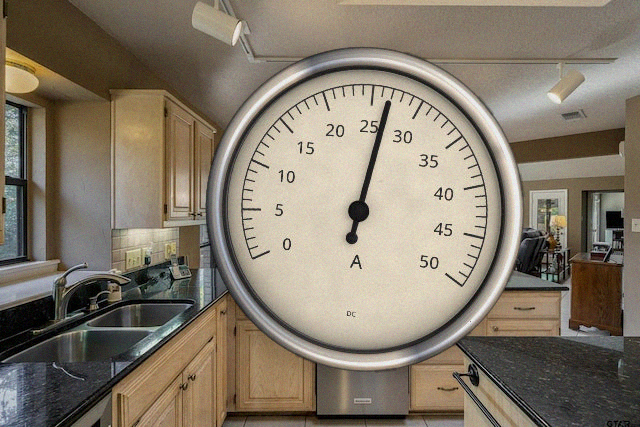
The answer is 27 A
